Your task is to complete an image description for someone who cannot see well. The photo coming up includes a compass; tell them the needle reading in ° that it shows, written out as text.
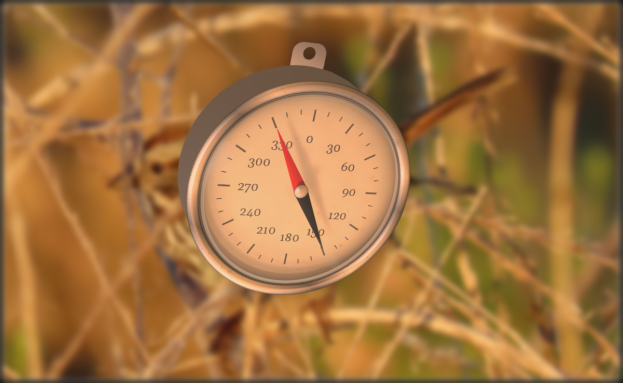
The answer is 330 °
